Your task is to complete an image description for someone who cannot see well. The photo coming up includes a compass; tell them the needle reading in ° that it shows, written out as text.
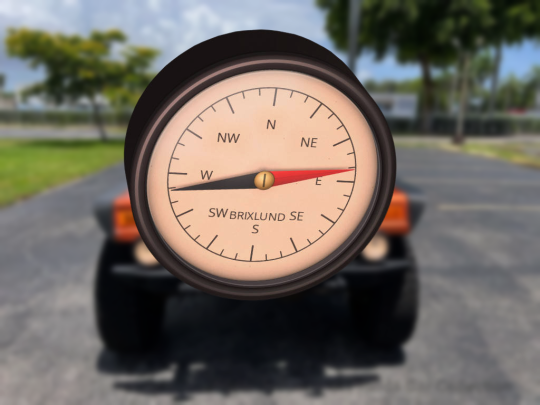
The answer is 80 °
